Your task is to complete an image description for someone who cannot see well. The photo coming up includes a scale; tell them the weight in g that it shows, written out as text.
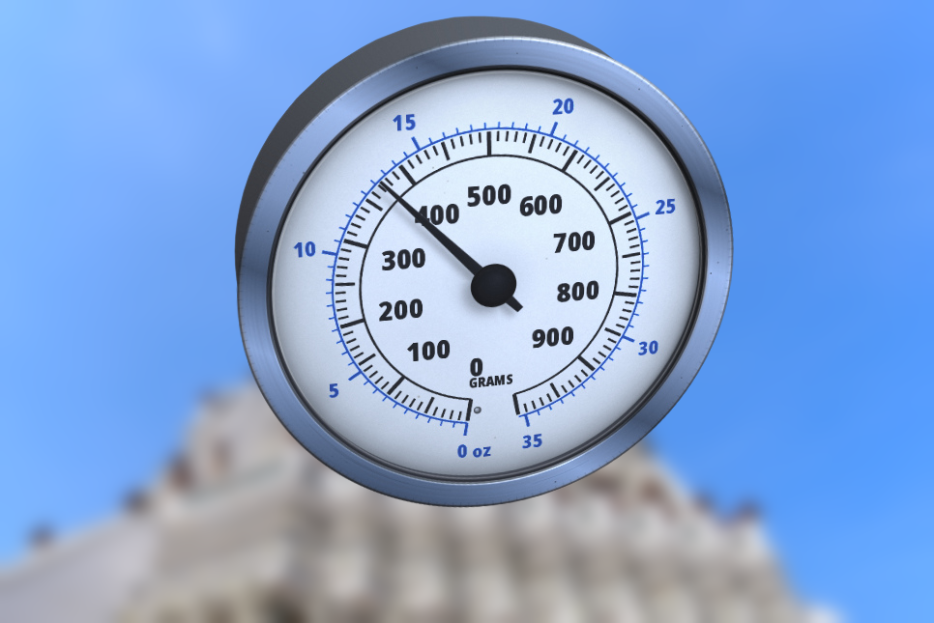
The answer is 375 g
